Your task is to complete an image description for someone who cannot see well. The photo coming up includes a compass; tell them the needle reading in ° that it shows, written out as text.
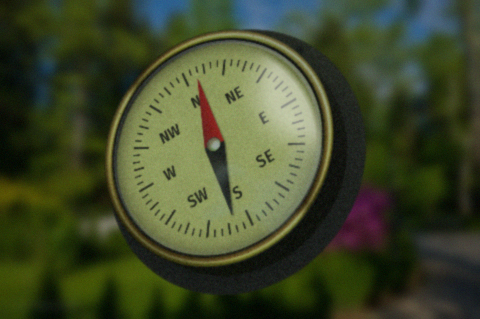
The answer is 10 °
